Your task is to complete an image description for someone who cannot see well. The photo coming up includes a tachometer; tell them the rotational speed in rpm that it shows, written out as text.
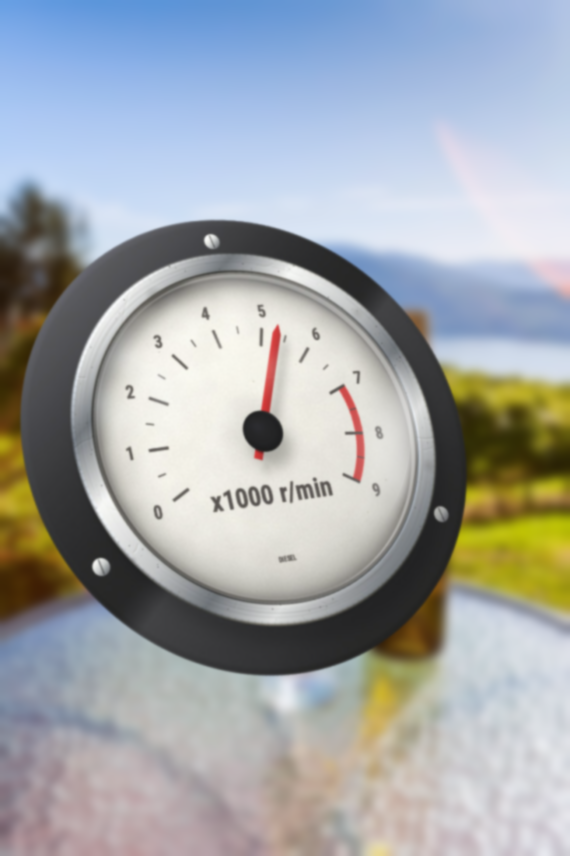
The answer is 5250 rpm
